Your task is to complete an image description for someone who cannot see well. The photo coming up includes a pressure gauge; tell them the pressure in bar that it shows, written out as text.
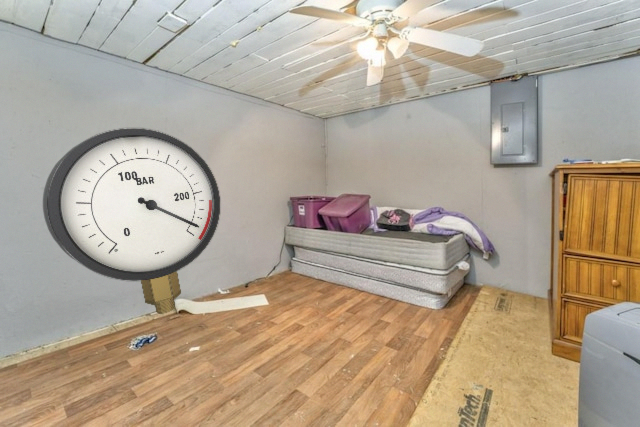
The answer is 240 bar
